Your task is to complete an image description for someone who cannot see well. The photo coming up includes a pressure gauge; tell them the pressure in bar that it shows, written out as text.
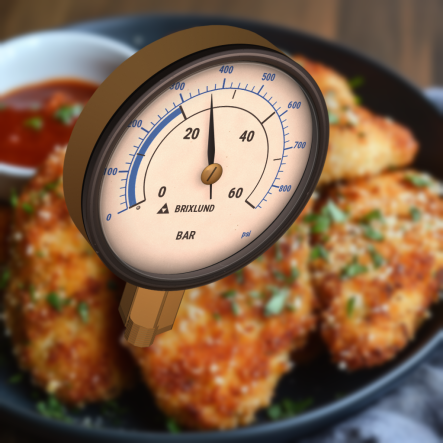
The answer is 25 bar
